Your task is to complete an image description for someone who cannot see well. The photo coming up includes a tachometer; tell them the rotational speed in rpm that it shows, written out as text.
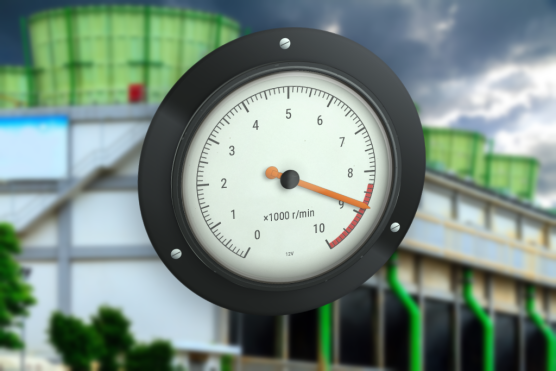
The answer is 8800 rpm
